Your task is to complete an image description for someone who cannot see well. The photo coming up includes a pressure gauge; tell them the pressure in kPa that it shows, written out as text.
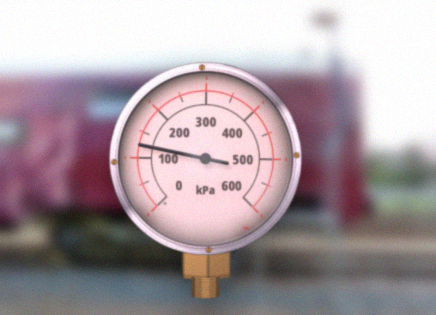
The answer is 125 kPa
